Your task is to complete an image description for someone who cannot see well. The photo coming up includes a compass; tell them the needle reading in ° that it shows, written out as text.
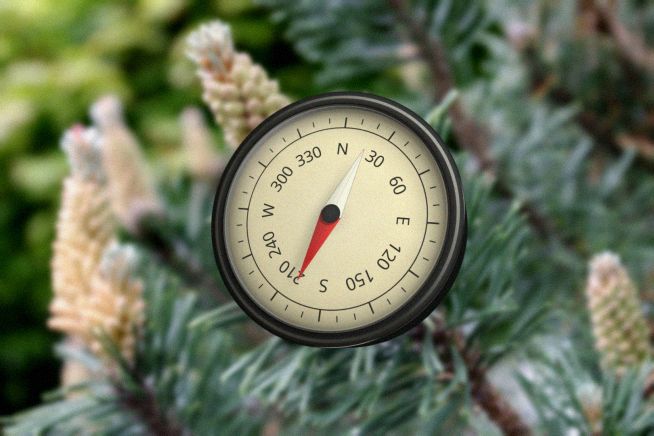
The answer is 200 °
